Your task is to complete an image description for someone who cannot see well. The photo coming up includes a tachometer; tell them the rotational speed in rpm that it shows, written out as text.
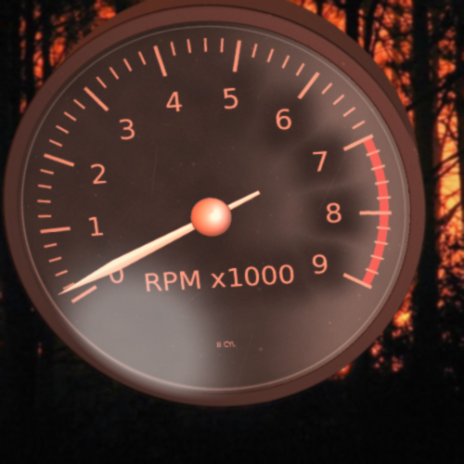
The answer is 200 rpm
